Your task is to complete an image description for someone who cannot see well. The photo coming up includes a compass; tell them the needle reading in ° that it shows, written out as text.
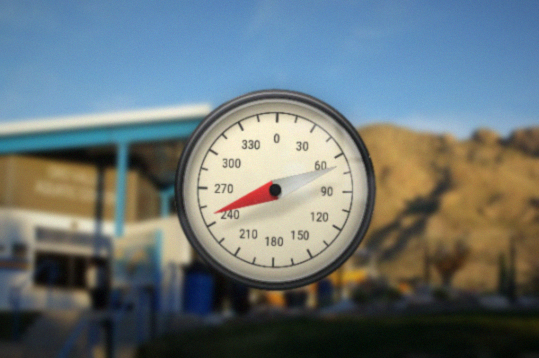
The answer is 247.5 °
